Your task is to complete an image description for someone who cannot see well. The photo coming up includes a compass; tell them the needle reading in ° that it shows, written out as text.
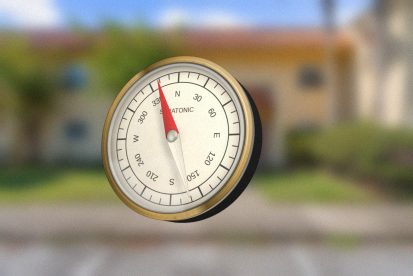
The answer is 340 °
